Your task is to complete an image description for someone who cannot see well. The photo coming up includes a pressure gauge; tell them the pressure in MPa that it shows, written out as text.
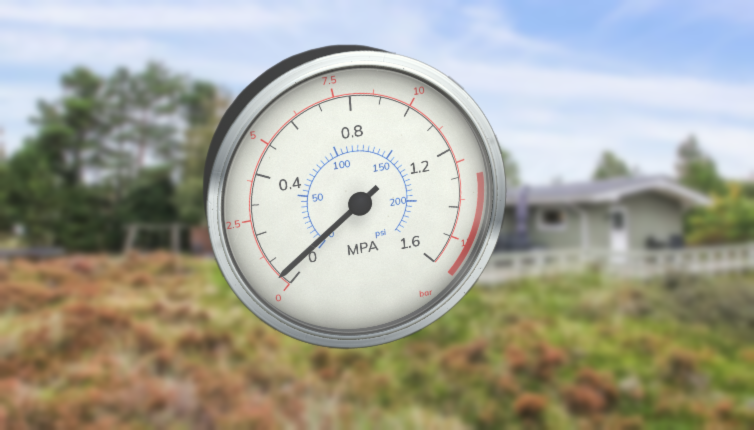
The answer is 0.05 MPa
